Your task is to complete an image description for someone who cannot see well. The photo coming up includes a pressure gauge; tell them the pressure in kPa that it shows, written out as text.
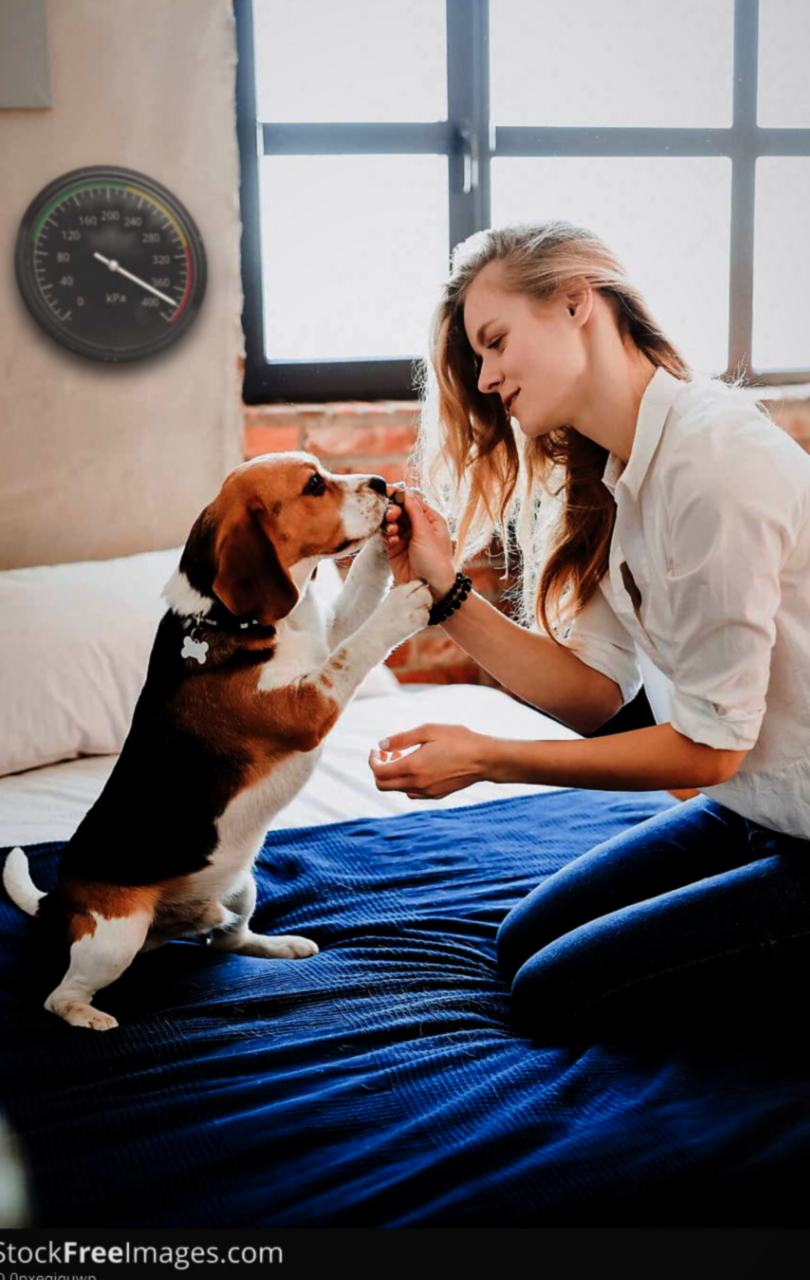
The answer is 380 kPa
